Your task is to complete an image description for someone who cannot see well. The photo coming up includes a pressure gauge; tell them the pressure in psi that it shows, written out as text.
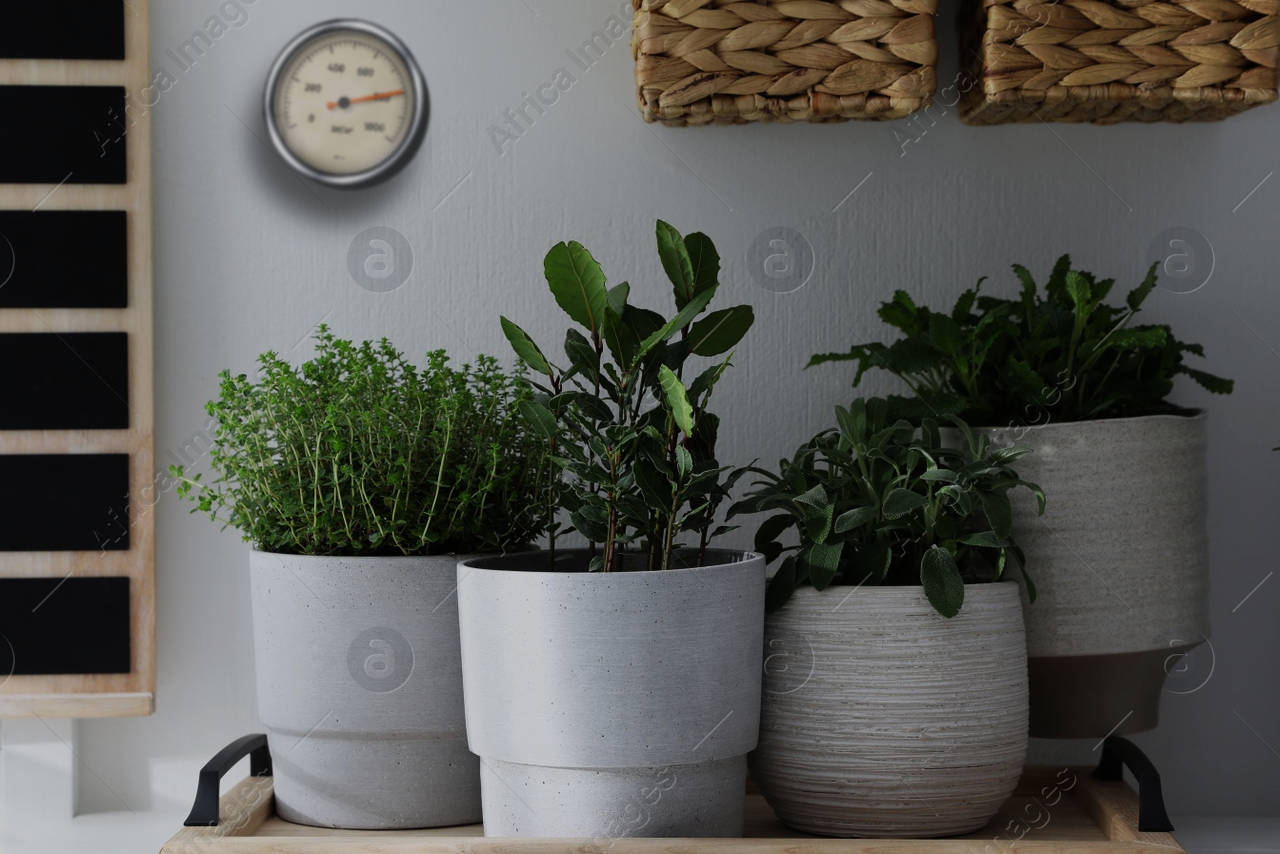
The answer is 800 psi
